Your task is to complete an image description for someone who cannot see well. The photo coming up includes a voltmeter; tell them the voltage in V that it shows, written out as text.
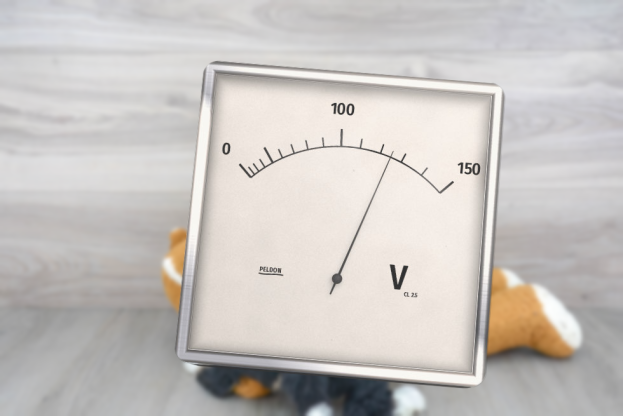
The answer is 125 V
